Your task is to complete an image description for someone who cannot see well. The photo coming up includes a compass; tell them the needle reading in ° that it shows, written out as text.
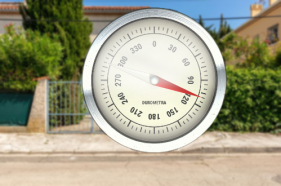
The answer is 110 °
